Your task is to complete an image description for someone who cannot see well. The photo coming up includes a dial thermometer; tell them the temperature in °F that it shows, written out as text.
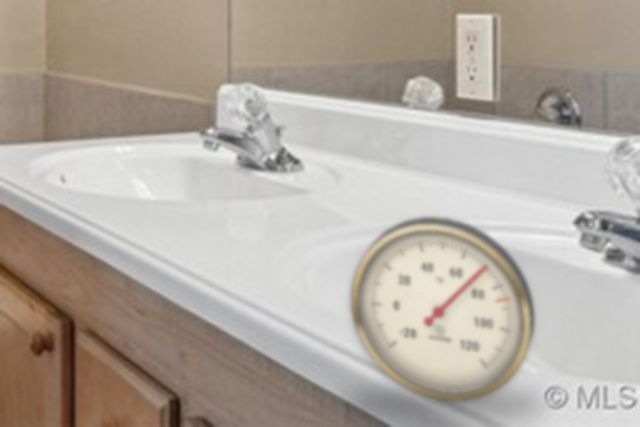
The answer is 70 °F
